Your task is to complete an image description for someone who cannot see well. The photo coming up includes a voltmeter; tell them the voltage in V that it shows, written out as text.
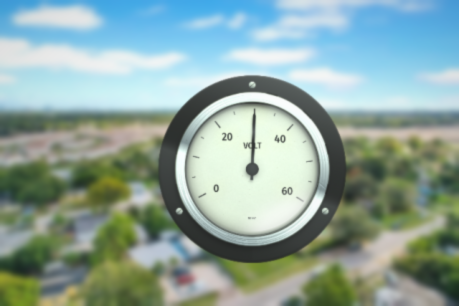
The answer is 30 V
